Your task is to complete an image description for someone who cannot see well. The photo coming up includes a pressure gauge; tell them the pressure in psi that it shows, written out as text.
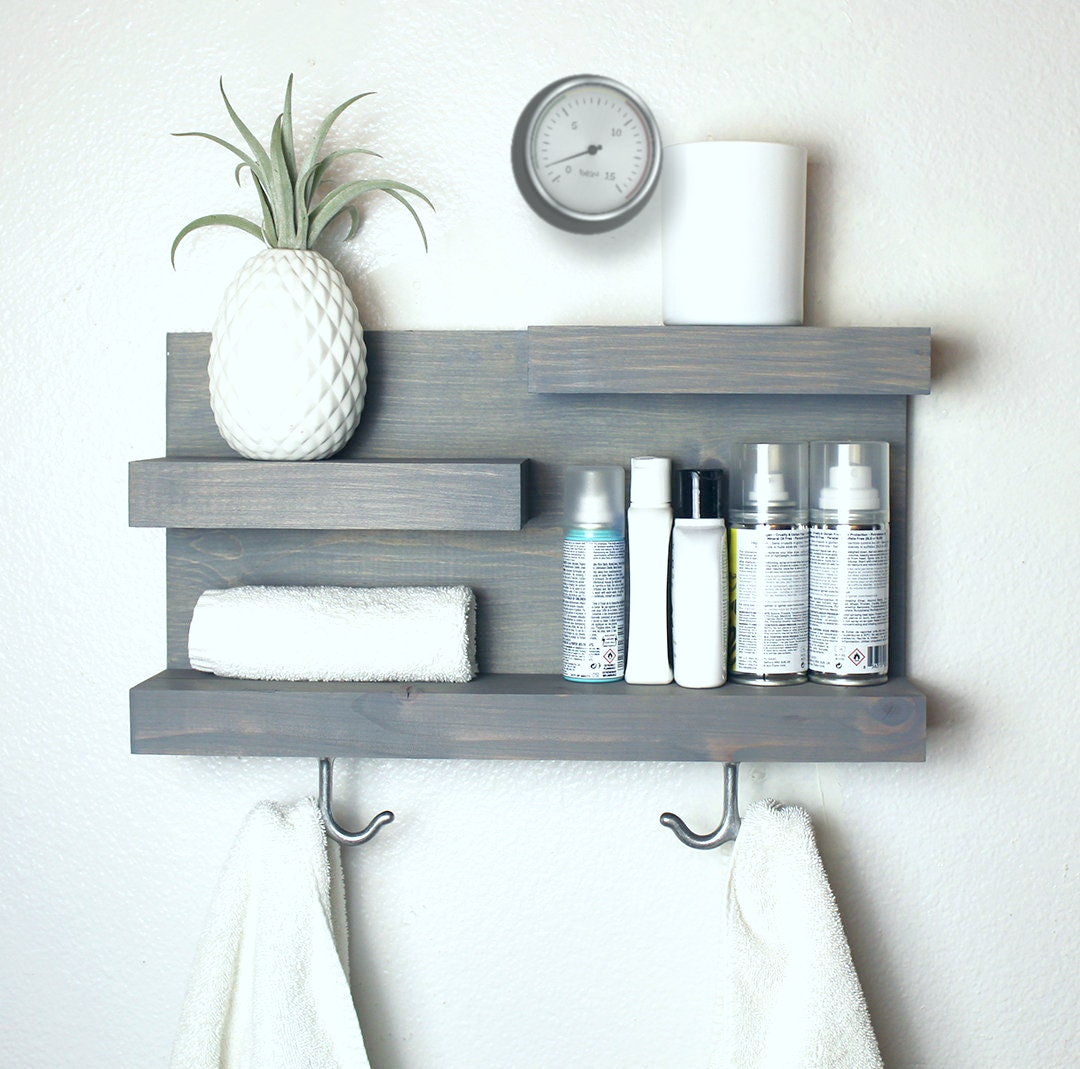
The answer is 1 psi
